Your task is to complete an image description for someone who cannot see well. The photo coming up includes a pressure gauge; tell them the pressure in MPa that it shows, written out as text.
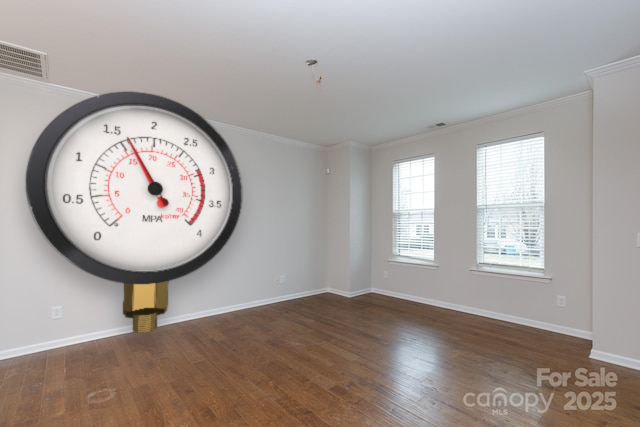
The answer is 1.6 MPa
